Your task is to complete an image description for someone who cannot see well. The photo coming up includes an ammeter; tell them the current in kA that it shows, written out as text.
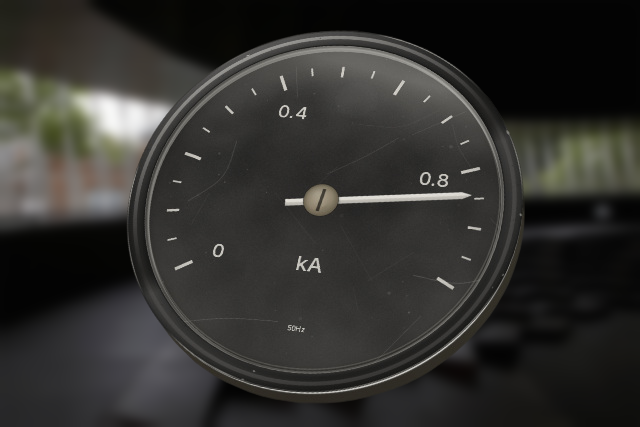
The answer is 0.85 kA
